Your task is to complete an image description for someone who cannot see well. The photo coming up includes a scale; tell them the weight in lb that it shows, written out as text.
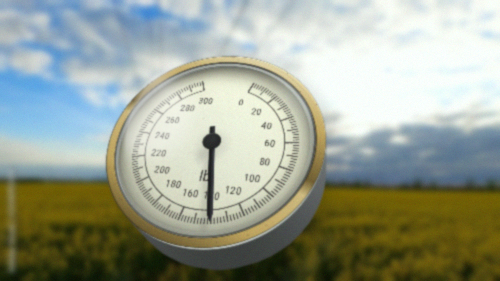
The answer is 140 lb
